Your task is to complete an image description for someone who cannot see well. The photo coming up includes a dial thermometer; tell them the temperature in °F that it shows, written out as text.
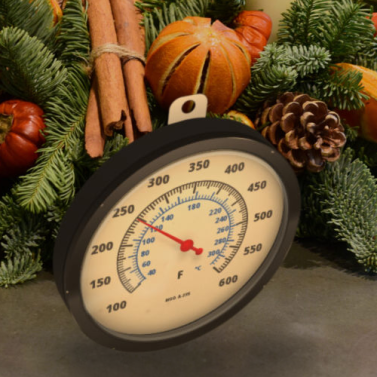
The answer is 250 °F
